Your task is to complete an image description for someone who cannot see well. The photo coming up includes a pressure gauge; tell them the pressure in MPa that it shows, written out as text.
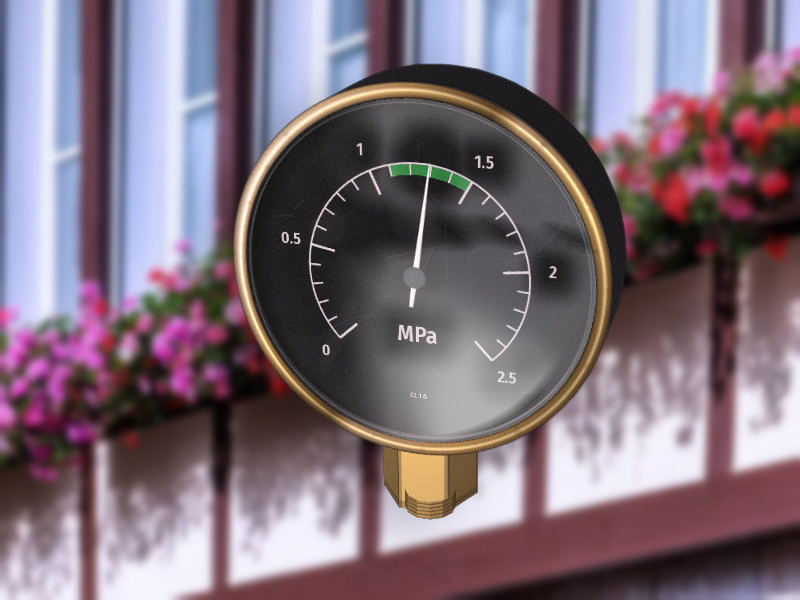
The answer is 1.3 MPa
